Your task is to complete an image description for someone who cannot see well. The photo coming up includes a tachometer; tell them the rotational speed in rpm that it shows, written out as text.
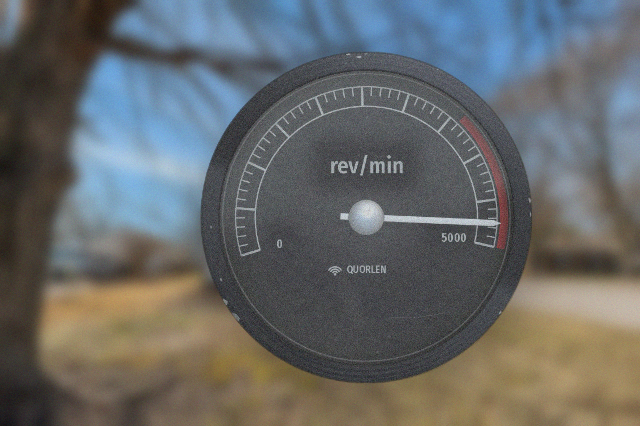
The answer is 4750 rpm
